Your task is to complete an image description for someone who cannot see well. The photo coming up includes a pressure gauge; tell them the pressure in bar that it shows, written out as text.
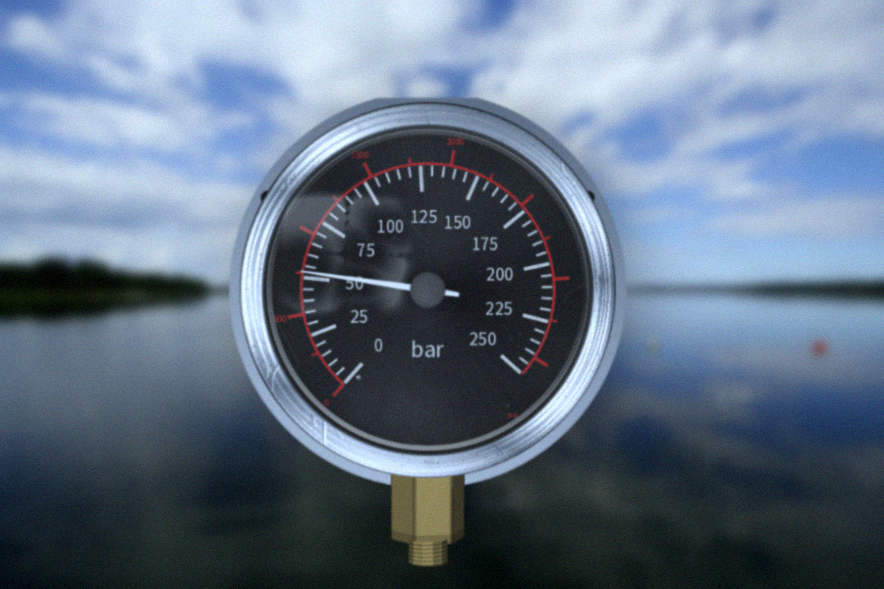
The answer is 52.5 bar
